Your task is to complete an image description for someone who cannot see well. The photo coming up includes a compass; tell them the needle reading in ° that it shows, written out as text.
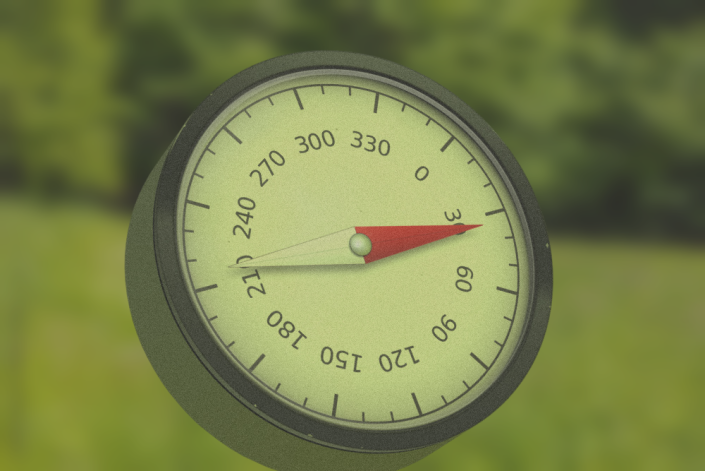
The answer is 35 °
